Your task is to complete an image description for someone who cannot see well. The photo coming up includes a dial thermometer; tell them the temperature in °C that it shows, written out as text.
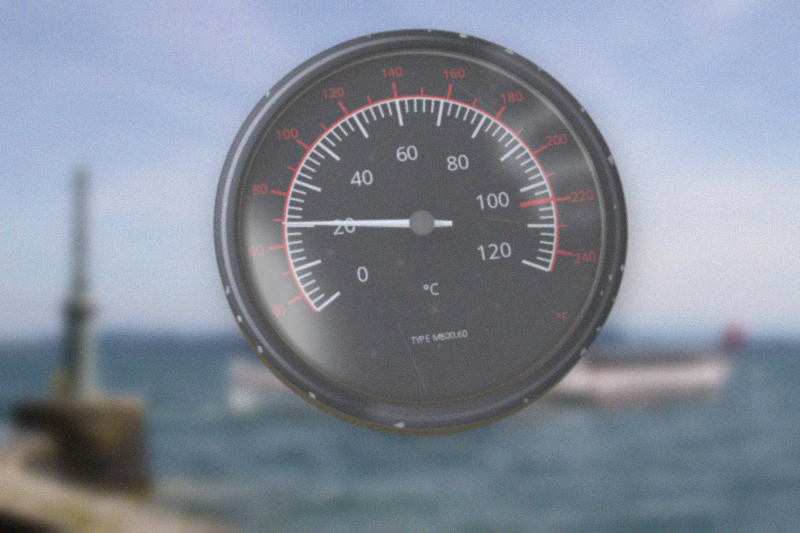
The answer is 20 °C
